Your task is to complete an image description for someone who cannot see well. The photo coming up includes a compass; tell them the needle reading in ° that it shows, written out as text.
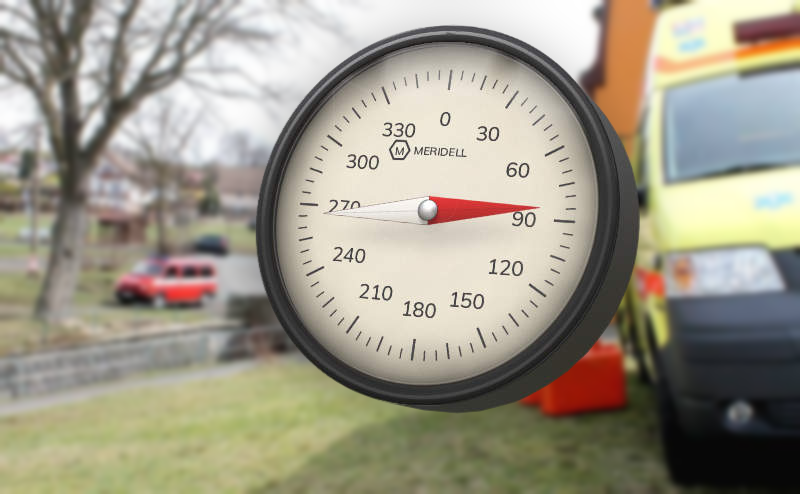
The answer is 85 °
